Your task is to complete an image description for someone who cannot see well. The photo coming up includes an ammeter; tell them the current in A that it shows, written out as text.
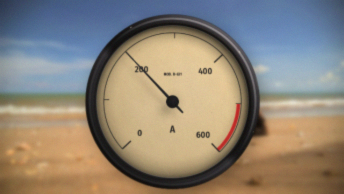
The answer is 200 A
